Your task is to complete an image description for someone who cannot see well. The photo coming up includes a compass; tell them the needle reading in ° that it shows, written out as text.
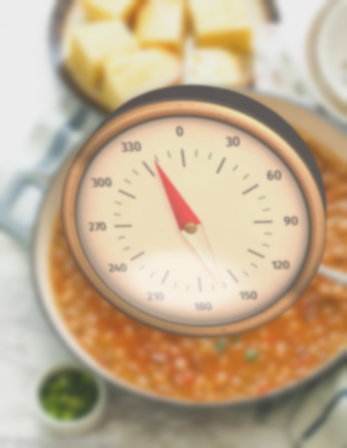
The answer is 340 °
